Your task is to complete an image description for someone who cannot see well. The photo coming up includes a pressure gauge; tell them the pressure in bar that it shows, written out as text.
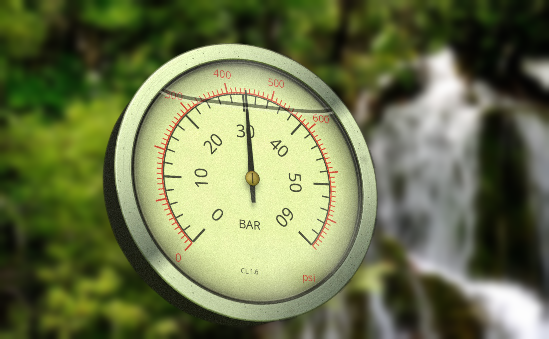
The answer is 30 bar
